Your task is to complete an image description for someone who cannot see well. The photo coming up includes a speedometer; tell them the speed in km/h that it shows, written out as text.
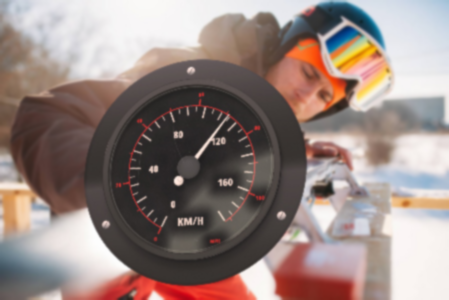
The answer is 115 km/h
